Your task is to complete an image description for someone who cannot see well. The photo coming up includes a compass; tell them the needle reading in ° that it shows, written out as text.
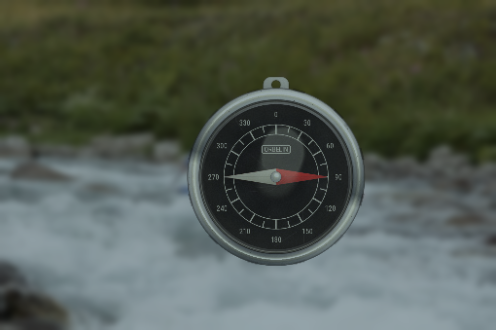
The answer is 90 °
